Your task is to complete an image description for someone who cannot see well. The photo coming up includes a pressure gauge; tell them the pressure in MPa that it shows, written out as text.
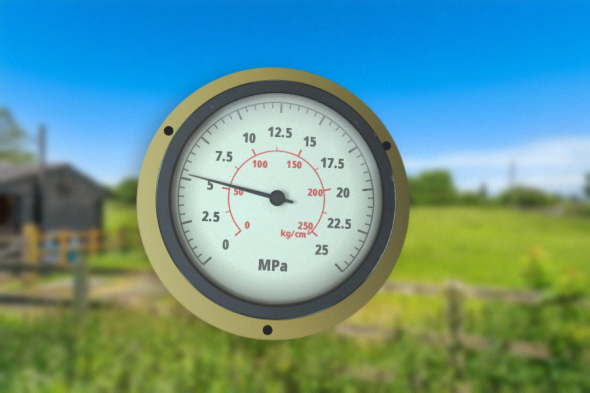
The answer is 5.25 MPa
